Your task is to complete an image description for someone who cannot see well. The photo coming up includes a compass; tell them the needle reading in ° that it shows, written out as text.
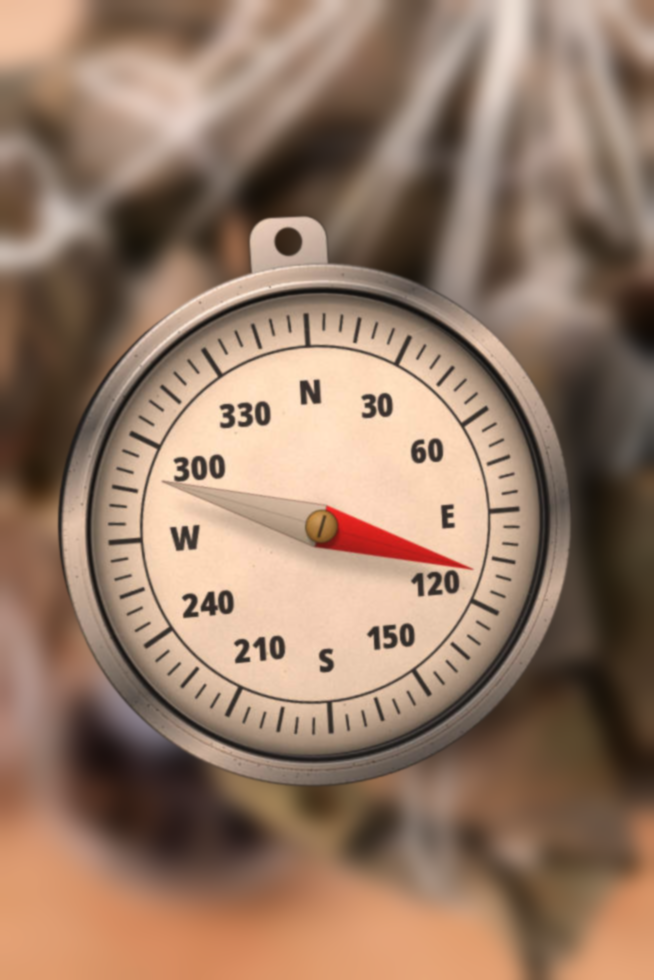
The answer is 110 °
